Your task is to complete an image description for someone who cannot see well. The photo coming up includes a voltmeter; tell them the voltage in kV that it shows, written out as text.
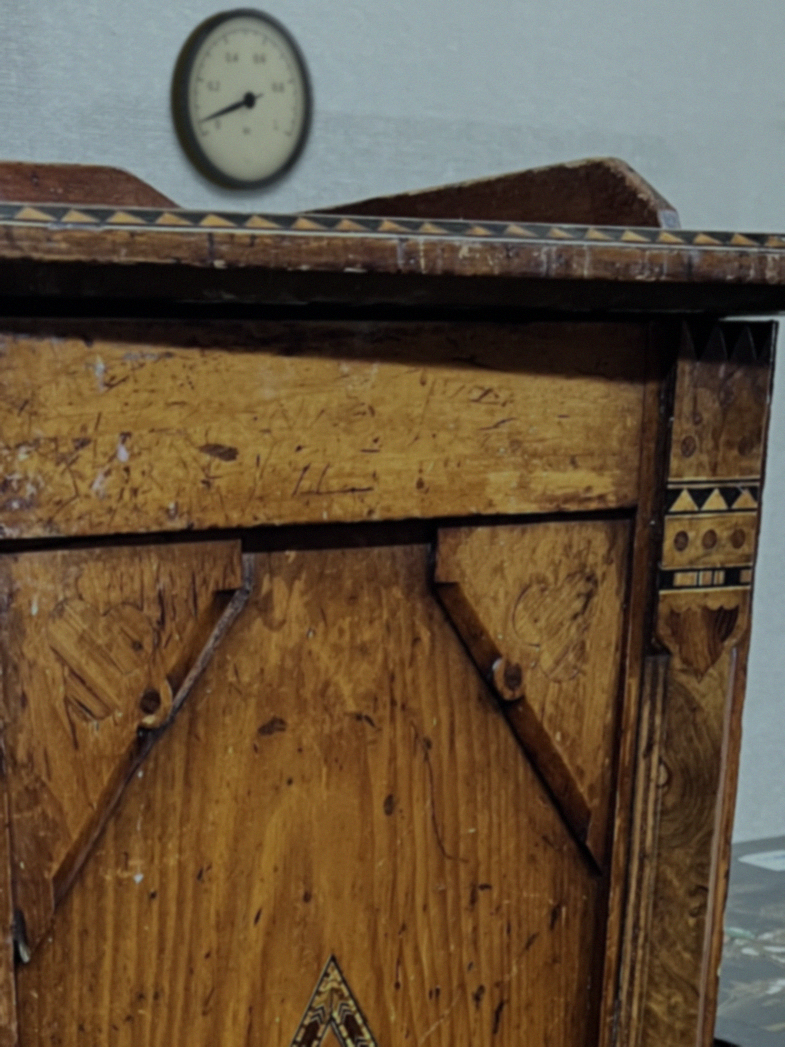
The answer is 0.05 kV
